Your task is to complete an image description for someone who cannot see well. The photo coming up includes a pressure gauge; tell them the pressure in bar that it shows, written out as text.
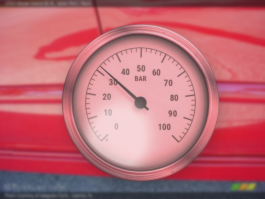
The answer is 32 bar
